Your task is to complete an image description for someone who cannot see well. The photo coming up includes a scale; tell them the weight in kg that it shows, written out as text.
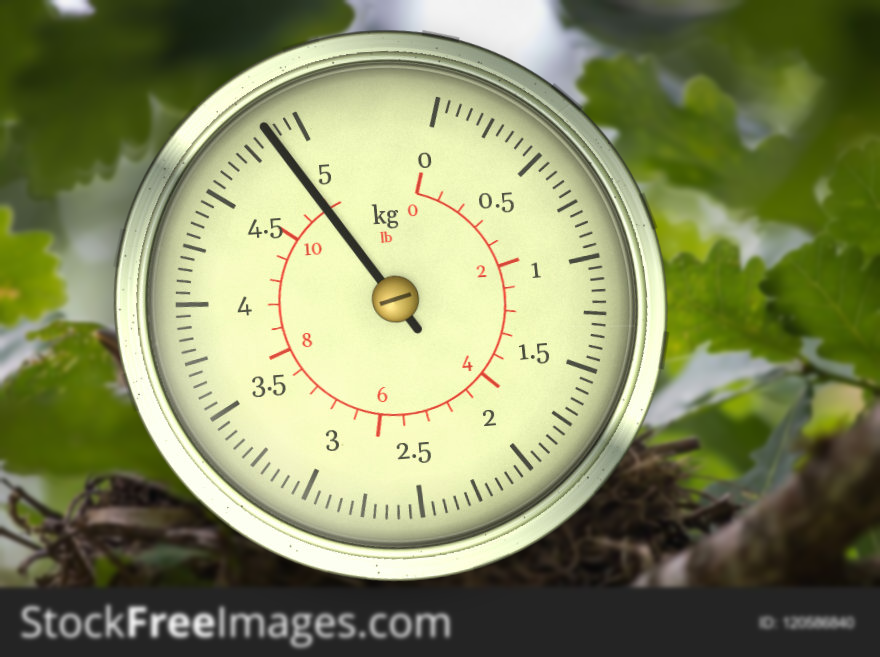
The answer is 4.85 kg
